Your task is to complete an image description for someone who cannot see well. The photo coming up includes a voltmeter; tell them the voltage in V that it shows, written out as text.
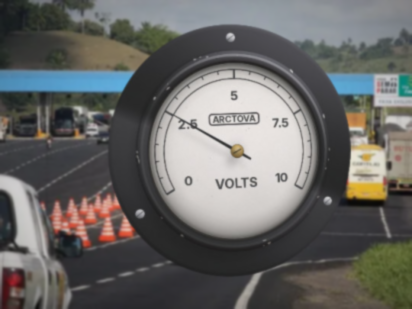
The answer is 2.5 V
